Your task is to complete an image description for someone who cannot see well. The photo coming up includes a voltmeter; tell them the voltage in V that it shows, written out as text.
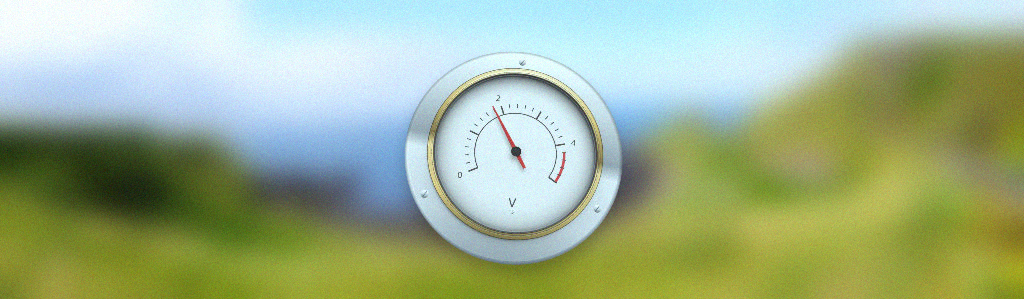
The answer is 1.8 V
